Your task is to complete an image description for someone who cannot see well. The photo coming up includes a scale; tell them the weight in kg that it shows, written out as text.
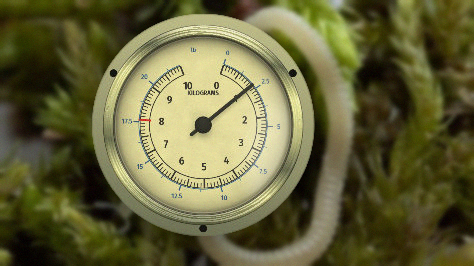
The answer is 1 kg
